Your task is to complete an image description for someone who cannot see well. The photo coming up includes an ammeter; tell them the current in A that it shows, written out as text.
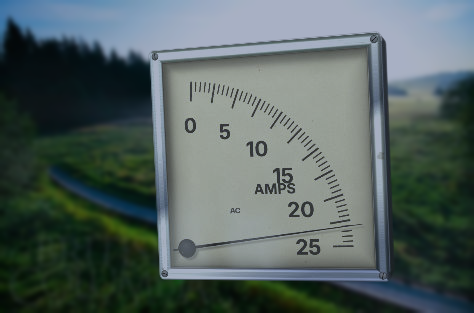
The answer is 23 A
